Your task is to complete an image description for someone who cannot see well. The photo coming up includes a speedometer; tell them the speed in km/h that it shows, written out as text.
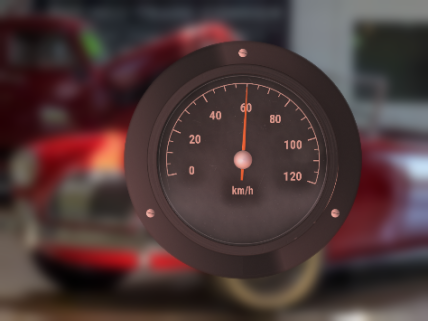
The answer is 60 km/h
